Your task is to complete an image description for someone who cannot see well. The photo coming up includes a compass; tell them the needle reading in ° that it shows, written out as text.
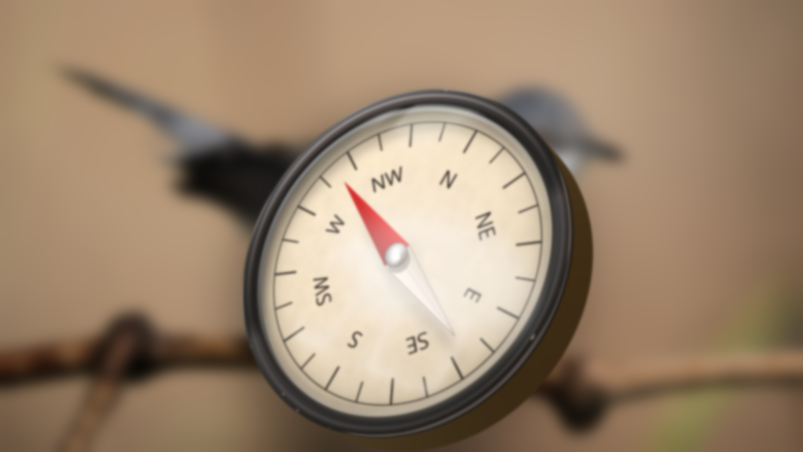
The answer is 292.5 °
